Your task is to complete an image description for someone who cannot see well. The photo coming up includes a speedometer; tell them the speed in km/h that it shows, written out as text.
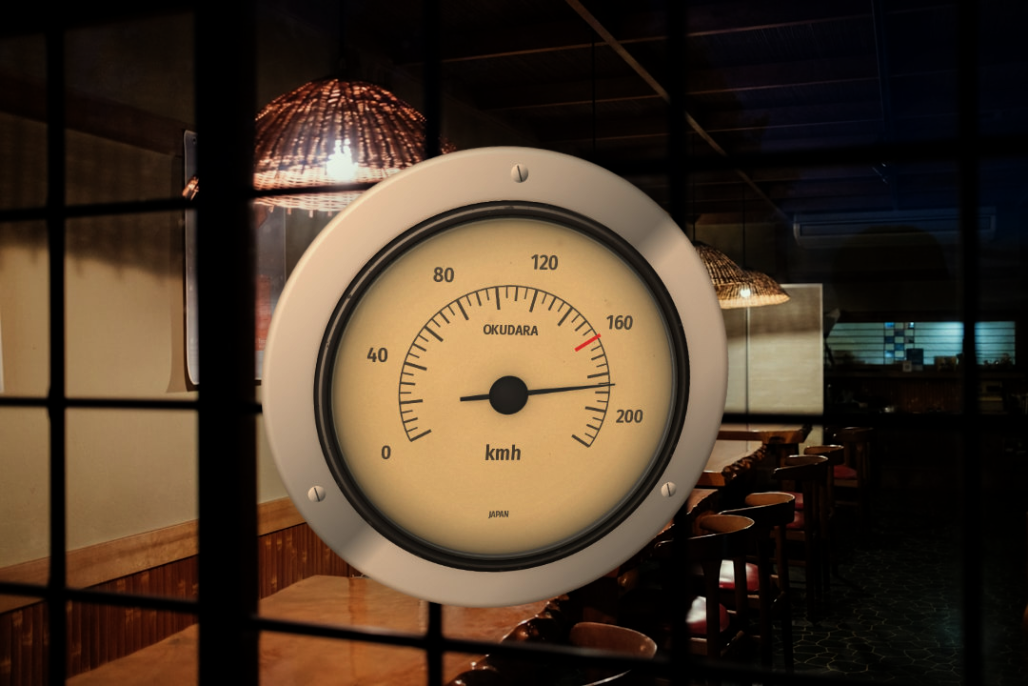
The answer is 185 km/h
